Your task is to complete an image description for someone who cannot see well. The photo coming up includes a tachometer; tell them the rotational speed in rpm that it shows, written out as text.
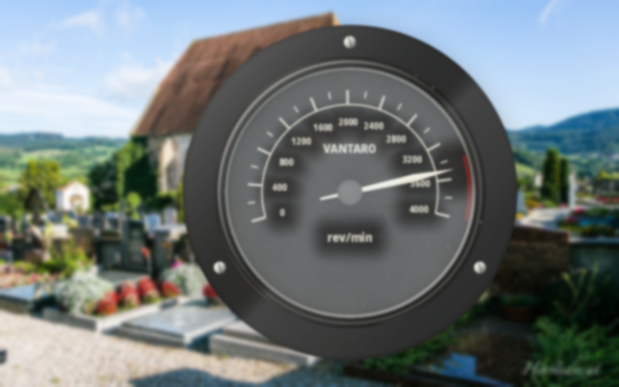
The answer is 3500 rpm
